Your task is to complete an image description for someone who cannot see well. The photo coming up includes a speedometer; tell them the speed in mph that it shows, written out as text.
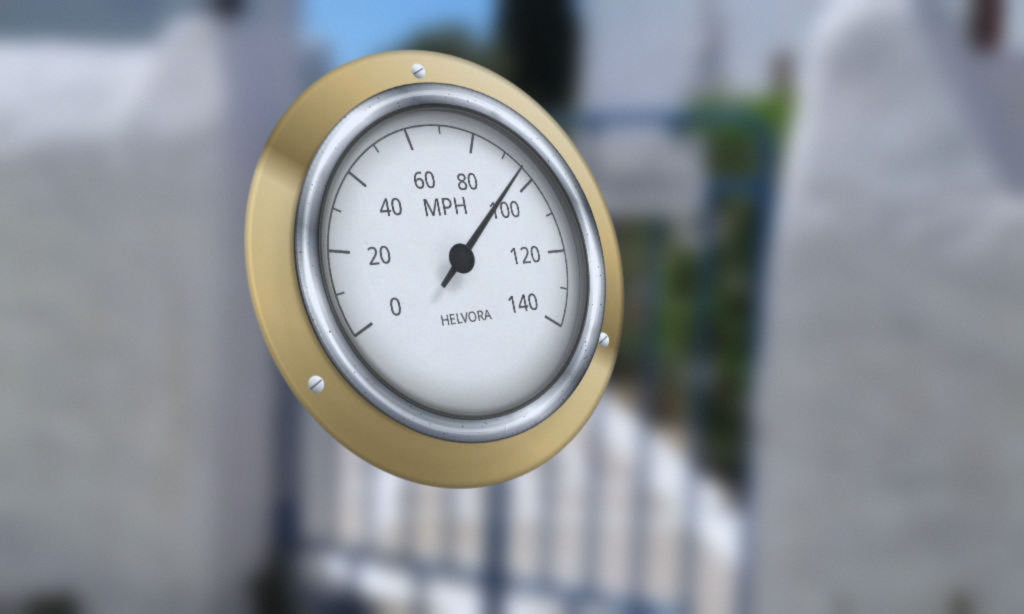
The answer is 95 mph
